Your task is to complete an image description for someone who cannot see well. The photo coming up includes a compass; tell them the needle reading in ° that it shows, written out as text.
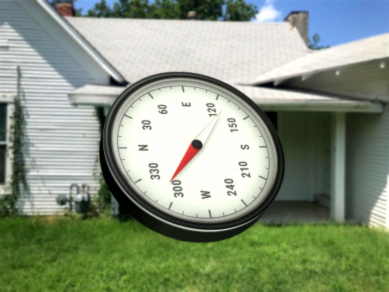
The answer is 310 °
